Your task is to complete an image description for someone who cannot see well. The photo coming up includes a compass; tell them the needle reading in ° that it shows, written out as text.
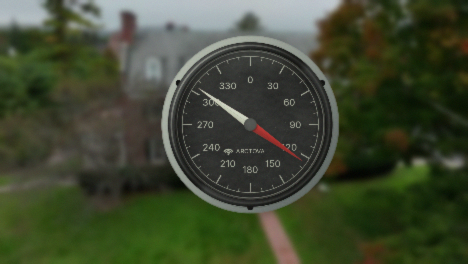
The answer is 125 °
